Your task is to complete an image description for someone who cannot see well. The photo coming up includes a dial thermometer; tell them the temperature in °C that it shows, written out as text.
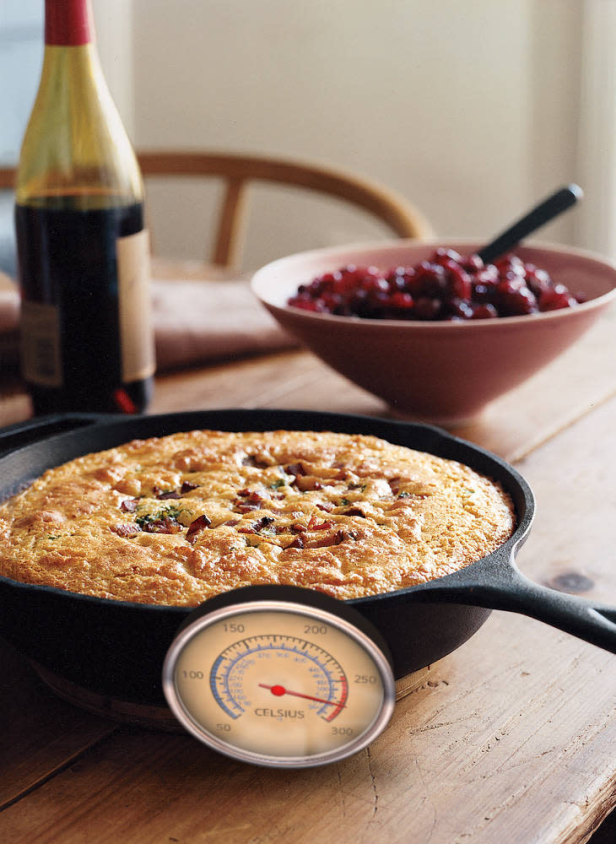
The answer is 275 °C
